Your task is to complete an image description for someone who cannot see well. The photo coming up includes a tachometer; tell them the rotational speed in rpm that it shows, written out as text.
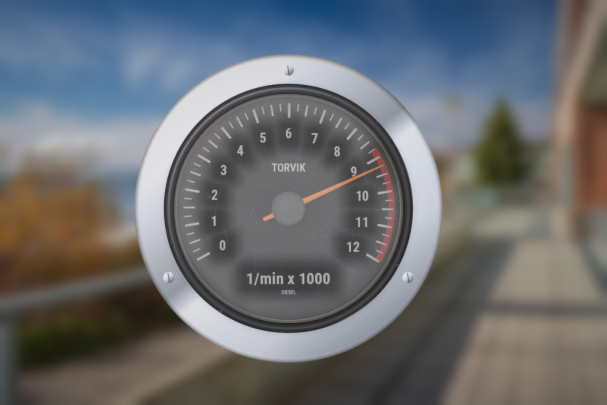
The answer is 9250 rpm
